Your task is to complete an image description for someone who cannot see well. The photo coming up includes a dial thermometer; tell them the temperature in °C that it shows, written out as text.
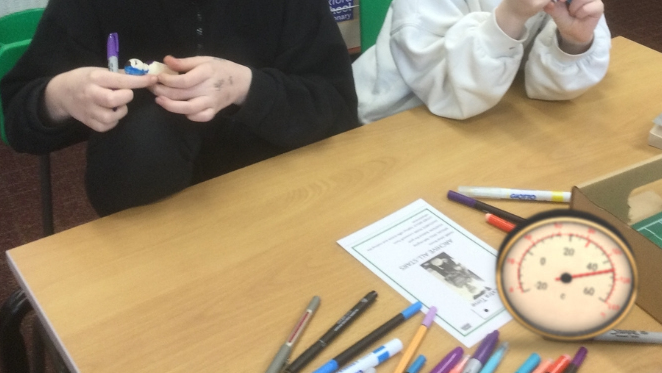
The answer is 44 °C
